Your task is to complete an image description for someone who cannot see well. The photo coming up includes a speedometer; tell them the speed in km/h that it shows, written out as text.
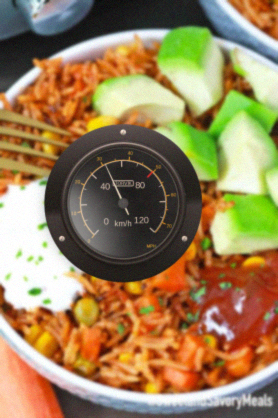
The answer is 50 km/h
